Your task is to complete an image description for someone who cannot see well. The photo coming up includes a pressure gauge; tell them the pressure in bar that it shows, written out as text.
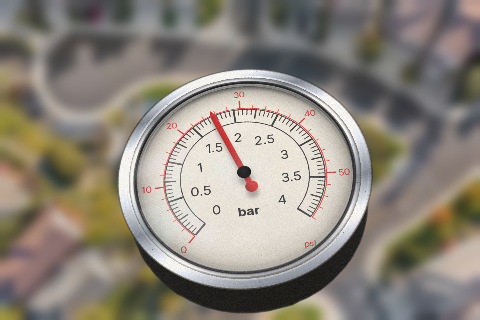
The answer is 1.75 bar
